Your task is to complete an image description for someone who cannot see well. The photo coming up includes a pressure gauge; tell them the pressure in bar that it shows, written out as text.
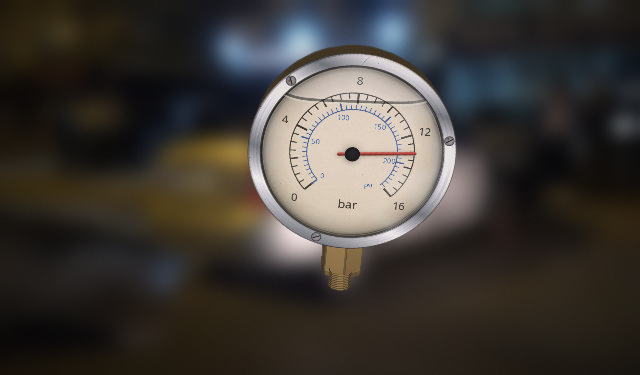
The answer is 13 bar
